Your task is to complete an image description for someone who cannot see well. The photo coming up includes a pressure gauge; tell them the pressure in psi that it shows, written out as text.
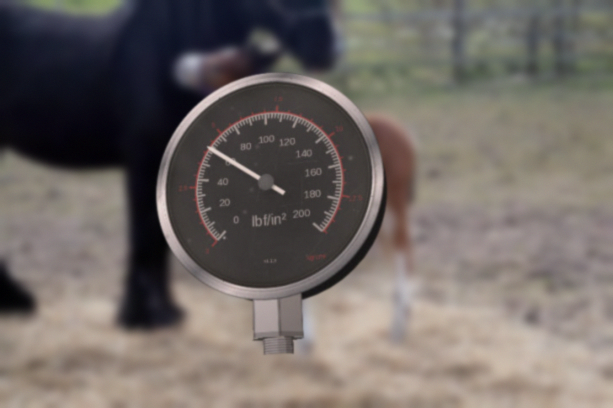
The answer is 60 psi
